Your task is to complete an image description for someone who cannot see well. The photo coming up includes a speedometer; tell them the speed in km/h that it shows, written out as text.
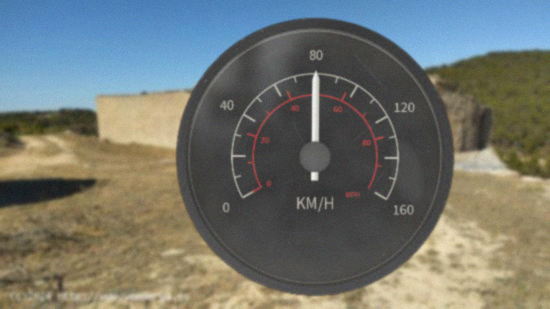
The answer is 80 km/h
